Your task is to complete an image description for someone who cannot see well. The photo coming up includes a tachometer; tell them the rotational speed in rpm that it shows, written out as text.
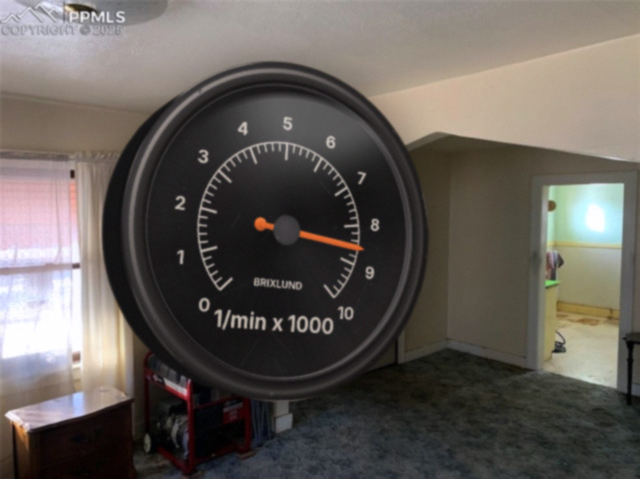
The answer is 8600 rpm
